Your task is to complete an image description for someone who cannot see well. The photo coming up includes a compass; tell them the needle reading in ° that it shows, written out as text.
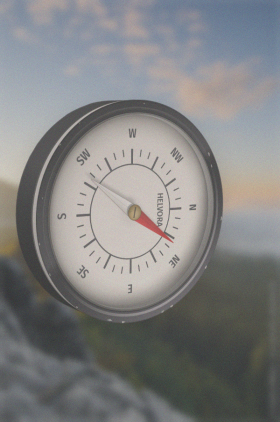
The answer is 35 °
